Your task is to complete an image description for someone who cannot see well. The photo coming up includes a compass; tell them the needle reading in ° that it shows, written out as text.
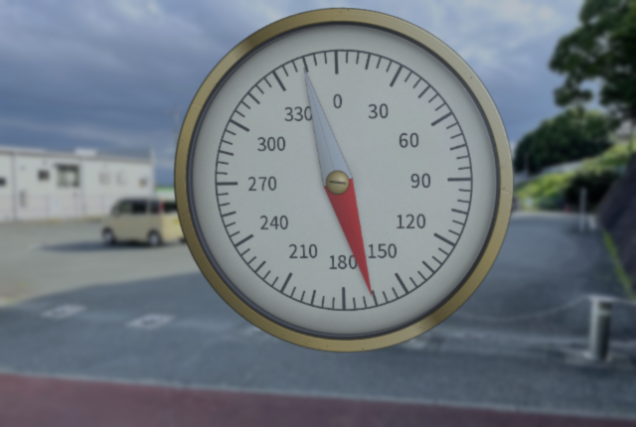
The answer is 165 °
